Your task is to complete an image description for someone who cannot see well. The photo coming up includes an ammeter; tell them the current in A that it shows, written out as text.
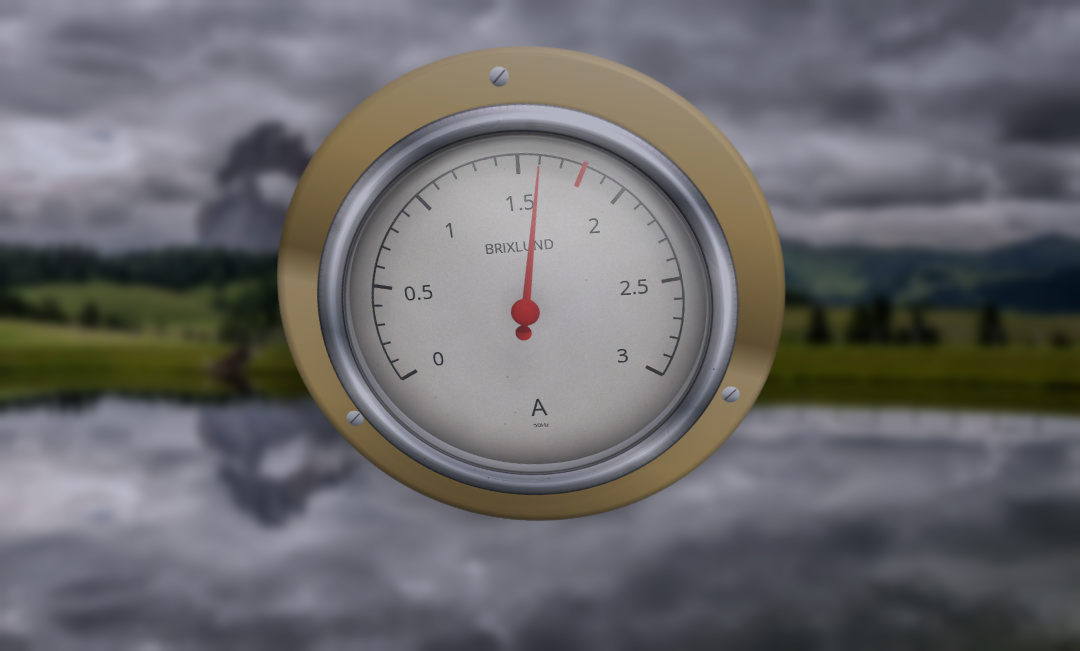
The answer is 1.6 A
